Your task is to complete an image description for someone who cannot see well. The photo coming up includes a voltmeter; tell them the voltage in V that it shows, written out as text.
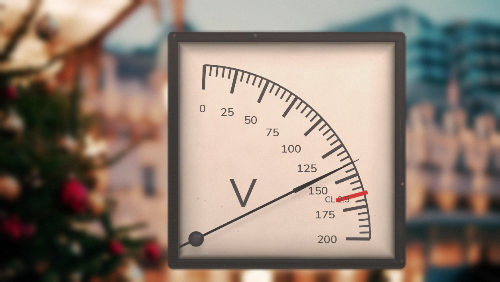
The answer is 140 V
